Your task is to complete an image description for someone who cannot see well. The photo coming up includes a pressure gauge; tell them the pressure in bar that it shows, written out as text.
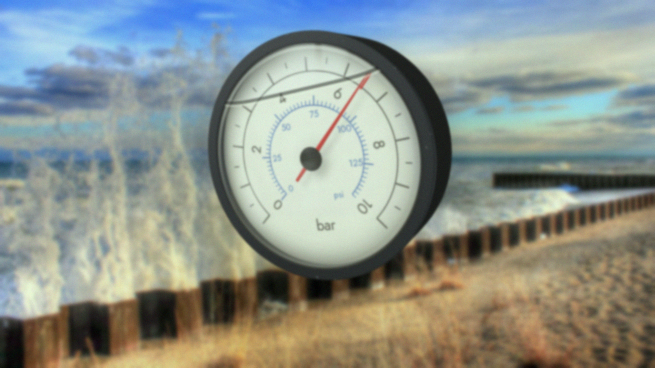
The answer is 6.5 bar
